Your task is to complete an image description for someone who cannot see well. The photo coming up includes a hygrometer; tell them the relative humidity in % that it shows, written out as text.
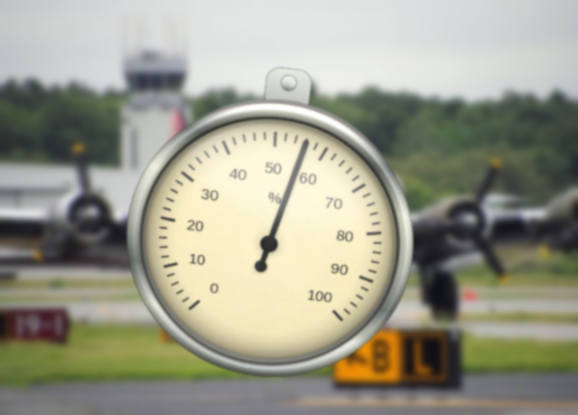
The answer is 56 %
